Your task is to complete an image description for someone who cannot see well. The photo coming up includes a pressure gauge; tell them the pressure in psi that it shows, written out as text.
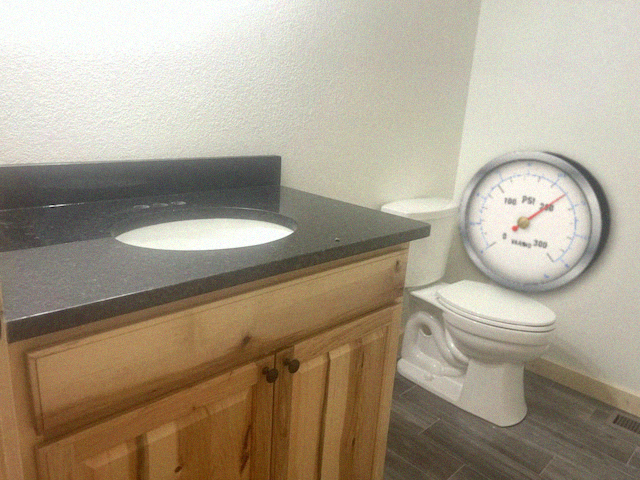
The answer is 200 psi
